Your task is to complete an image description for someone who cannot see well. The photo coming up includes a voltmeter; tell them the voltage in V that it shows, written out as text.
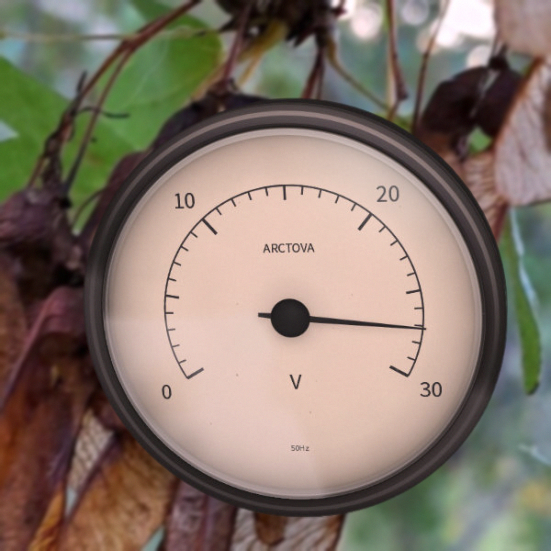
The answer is 27 V
